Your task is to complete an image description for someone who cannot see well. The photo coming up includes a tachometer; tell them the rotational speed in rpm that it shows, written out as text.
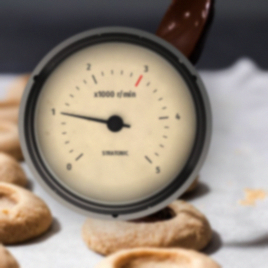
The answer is 1000 rpm
